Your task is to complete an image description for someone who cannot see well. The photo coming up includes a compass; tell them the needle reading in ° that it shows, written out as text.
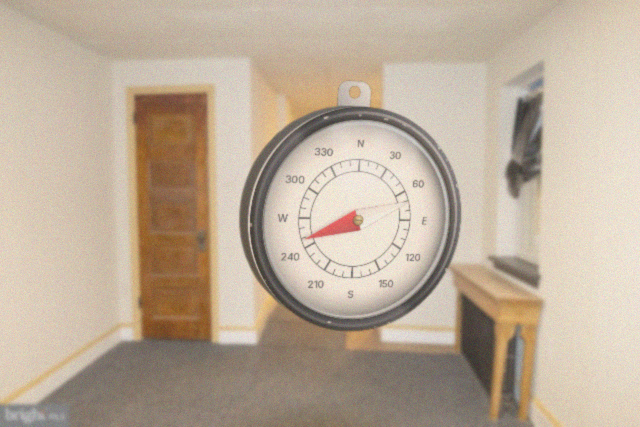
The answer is 250 °
